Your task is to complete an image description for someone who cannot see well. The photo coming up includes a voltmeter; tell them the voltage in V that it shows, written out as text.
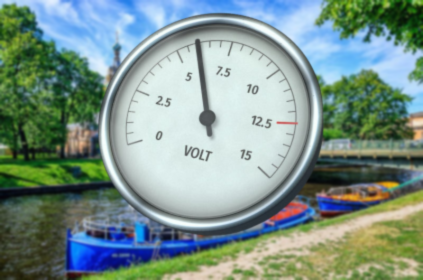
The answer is 6 V
